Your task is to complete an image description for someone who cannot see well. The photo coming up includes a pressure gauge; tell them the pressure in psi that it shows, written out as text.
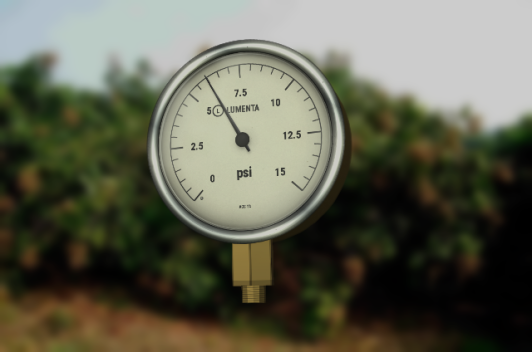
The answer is 6 psi
